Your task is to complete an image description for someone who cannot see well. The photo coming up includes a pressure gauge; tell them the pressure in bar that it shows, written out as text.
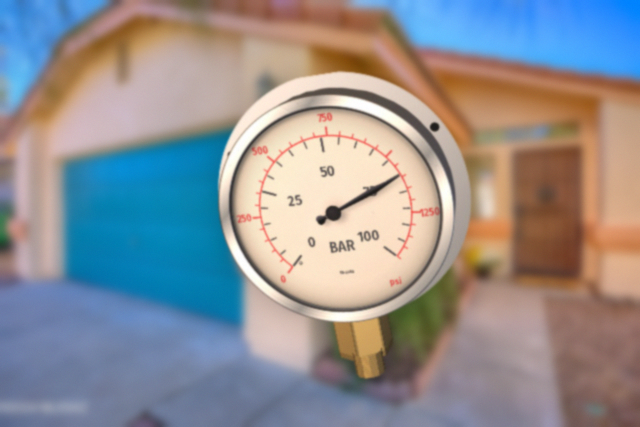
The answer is 75 bar
